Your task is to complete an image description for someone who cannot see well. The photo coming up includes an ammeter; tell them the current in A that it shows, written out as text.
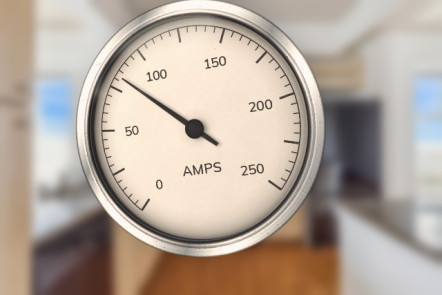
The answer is 82.5 A
